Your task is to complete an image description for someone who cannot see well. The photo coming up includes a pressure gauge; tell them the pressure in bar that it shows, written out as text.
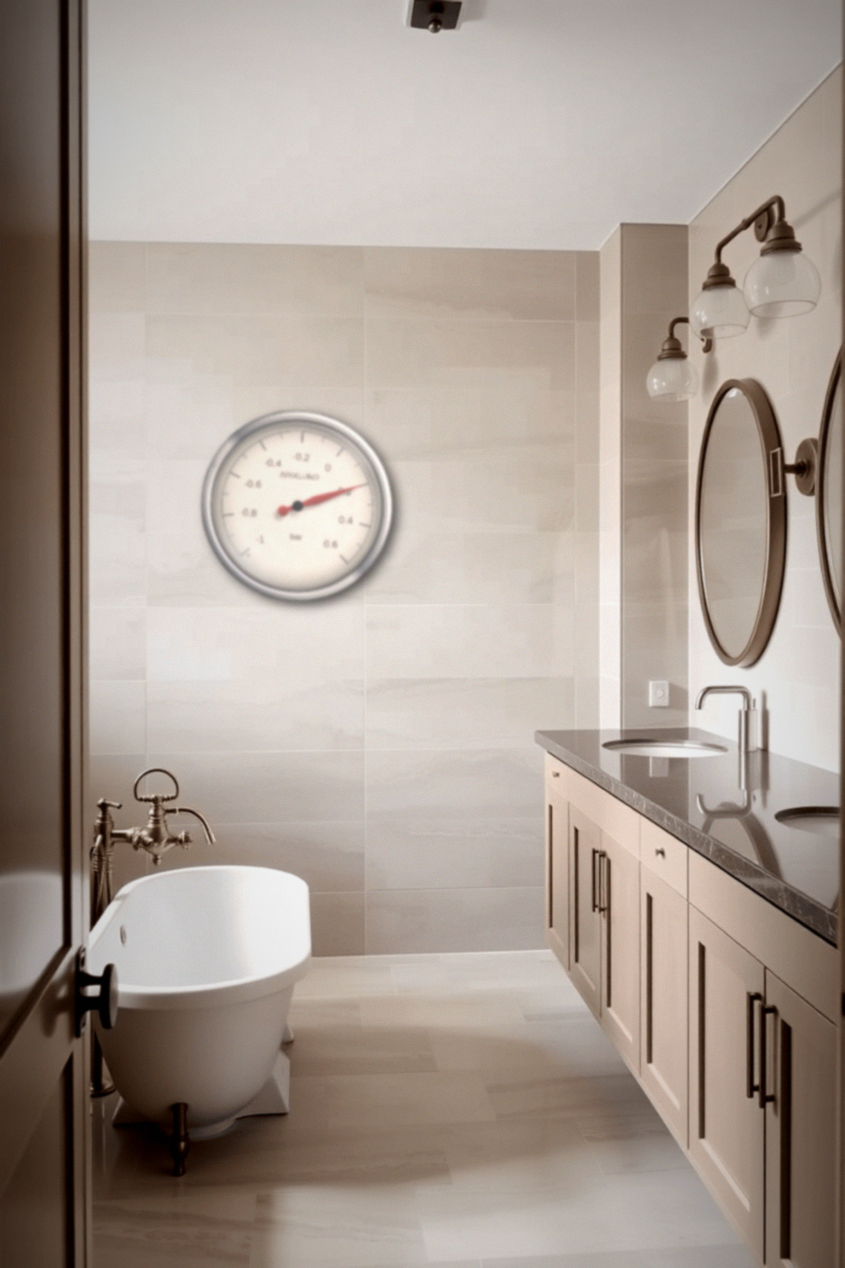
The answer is 0.2 bar
